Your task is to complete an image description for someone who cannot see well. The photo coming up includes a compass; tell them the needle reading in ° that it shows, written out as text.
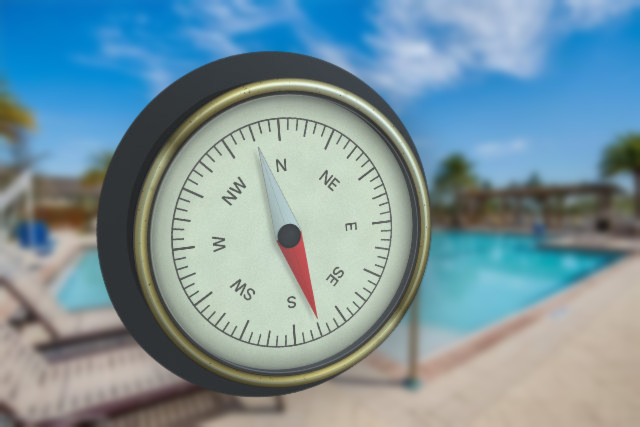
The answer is 165 °
